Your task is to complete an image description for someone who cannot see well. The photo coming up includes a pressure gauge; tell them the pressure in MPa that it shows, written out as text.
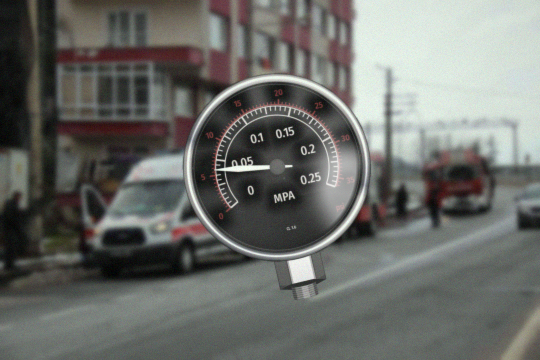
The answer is 0.04 MPa
